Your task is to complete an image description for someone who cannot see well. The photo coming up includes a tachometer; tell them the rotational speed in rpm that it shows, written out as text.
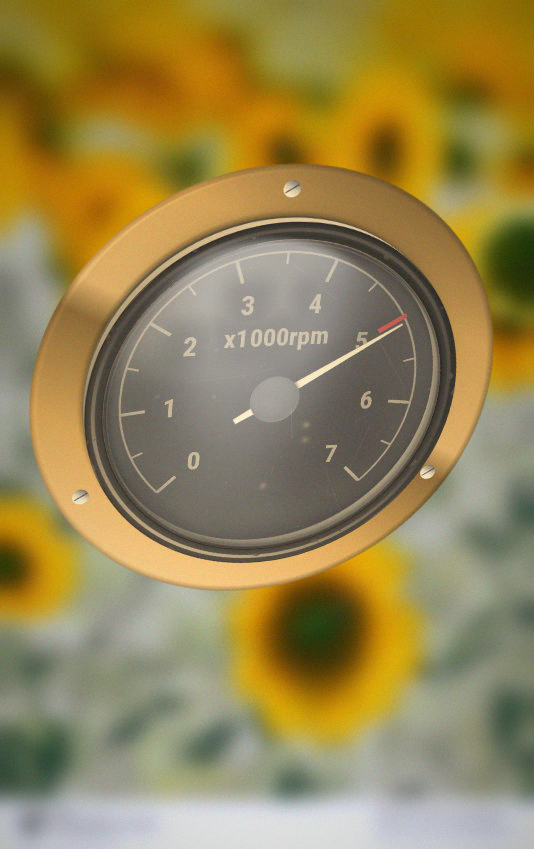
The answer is 5000 rpm
